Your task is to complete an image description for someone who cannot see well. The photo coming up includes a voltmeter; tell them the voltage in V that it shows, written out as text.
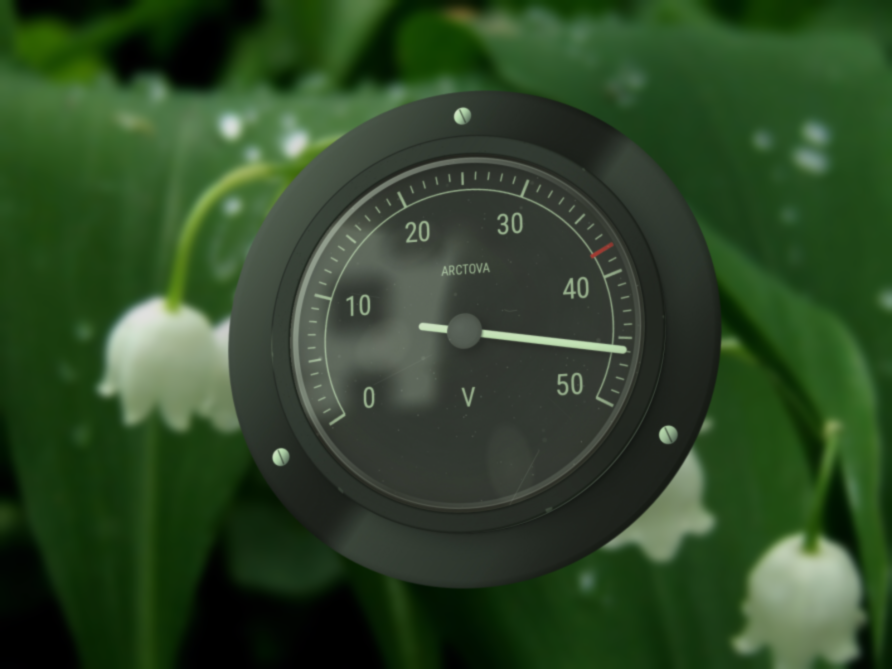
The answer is 46 V
